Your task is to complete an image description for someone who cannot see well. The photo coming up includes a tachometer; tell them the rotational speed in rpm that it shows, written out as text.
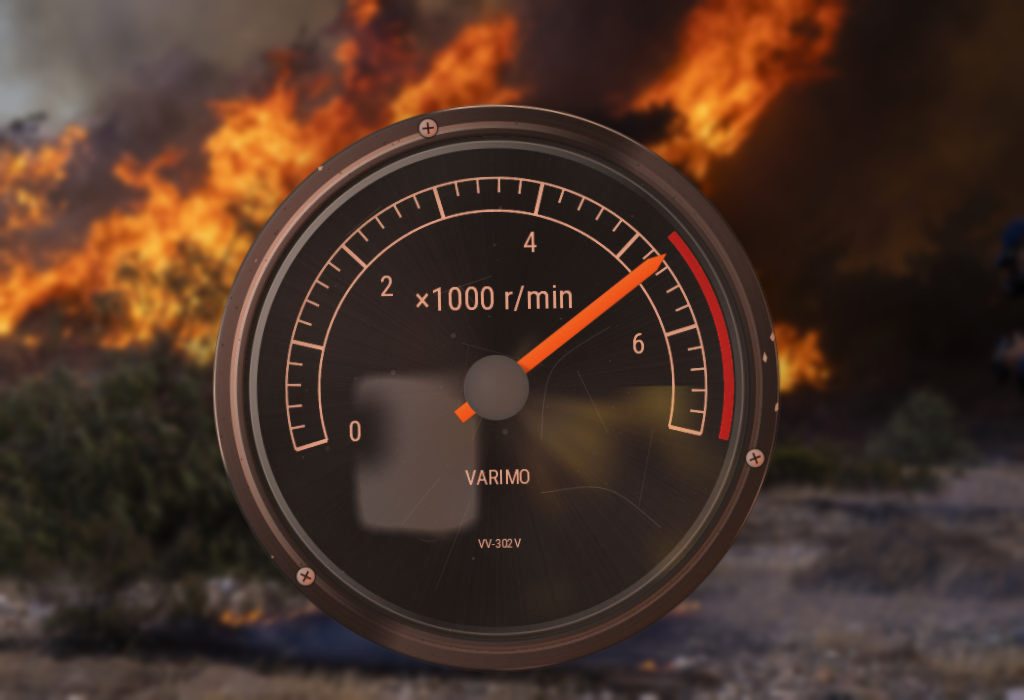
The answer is 5300 rpm
